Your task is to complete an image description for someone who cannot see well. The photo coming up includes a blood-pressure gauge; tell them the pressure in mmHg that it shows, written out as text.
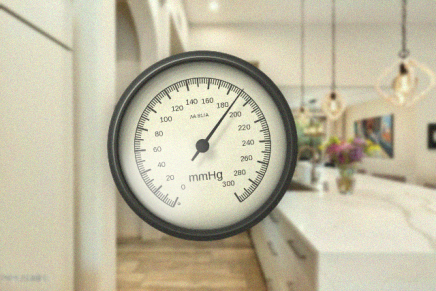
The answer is 190 mmHg
